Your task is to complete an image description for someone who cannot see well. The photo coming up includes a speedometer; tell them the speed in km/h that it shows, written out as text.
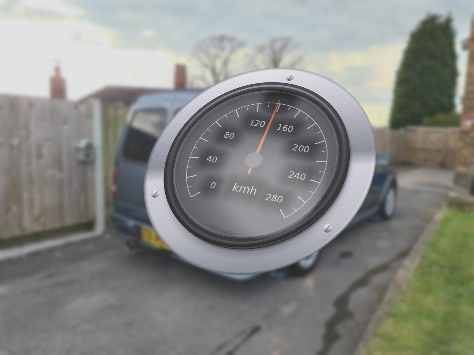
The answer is 140 km/h
